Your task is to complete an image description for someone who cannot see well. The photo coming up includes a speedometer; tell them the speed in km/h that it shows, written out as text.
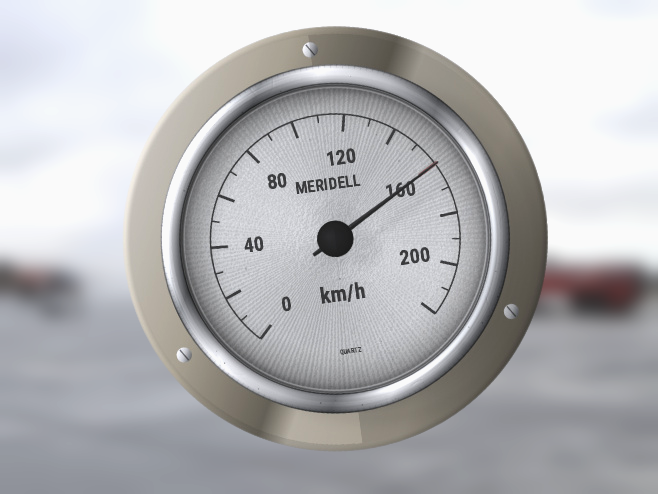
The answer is 160 km/h
